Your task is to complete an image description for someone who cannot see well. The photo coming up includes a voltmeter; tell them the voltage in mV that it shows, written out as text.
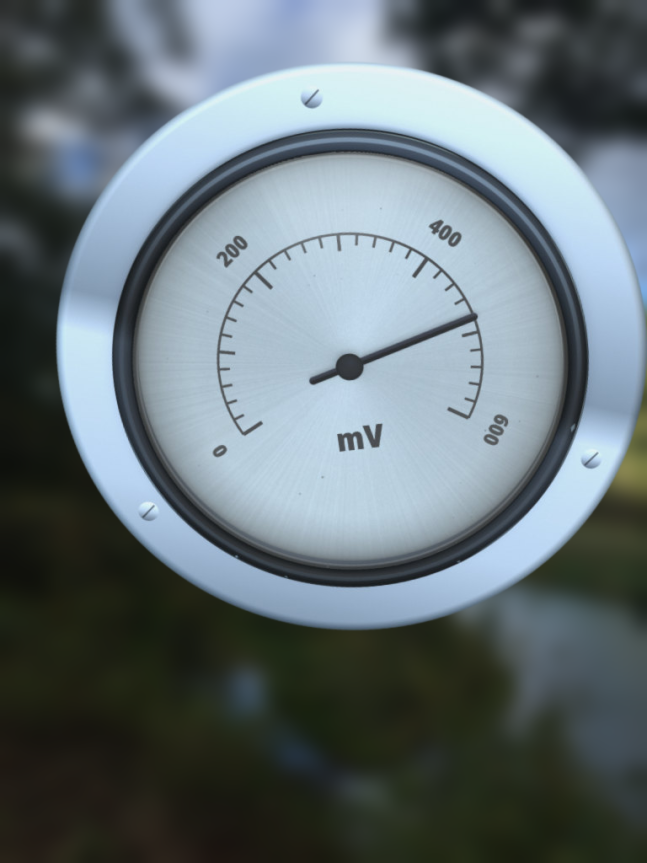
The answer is 480 mV
